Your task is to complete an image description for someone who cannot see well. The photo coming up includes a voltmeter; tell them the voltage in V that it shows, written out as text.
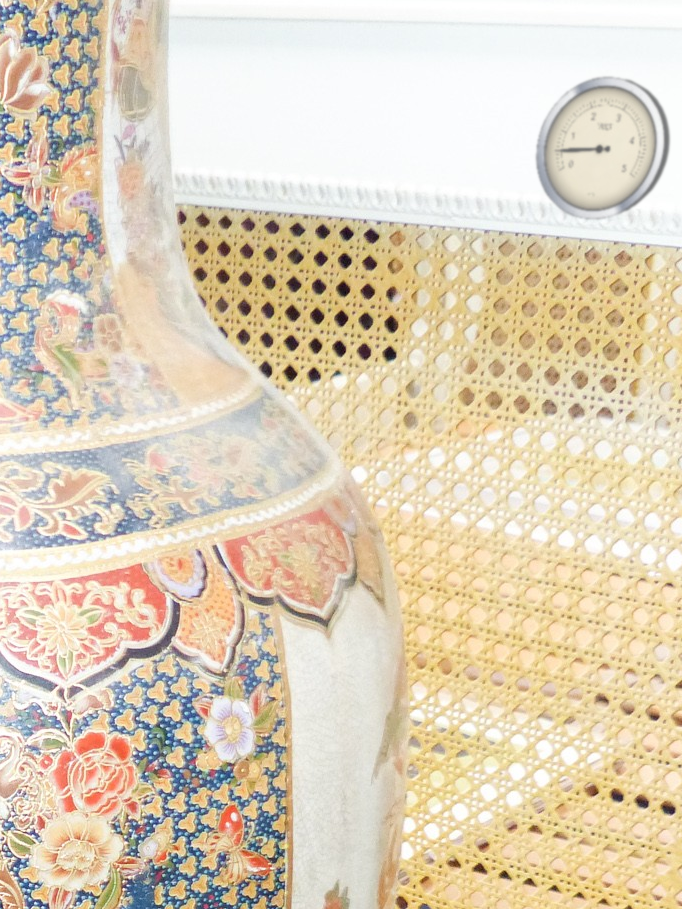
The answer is 0.5 V
